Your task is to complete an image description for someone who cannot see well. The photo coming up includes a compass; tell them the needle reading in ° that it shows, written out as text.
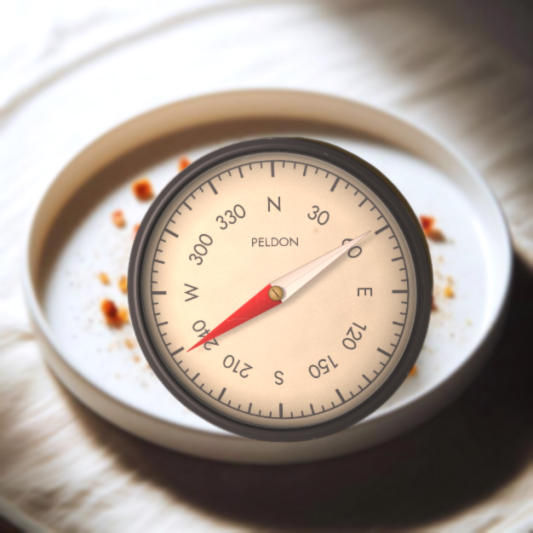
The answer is 237.5 °
